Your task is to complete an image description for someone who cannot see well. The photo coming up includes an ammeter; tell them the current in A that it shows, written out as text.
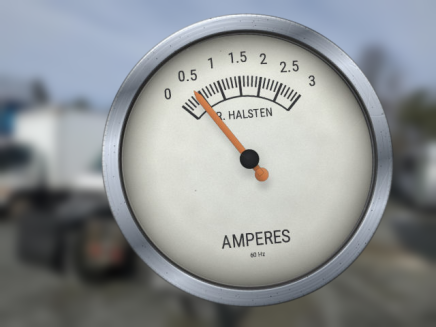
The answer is 0.4 A
